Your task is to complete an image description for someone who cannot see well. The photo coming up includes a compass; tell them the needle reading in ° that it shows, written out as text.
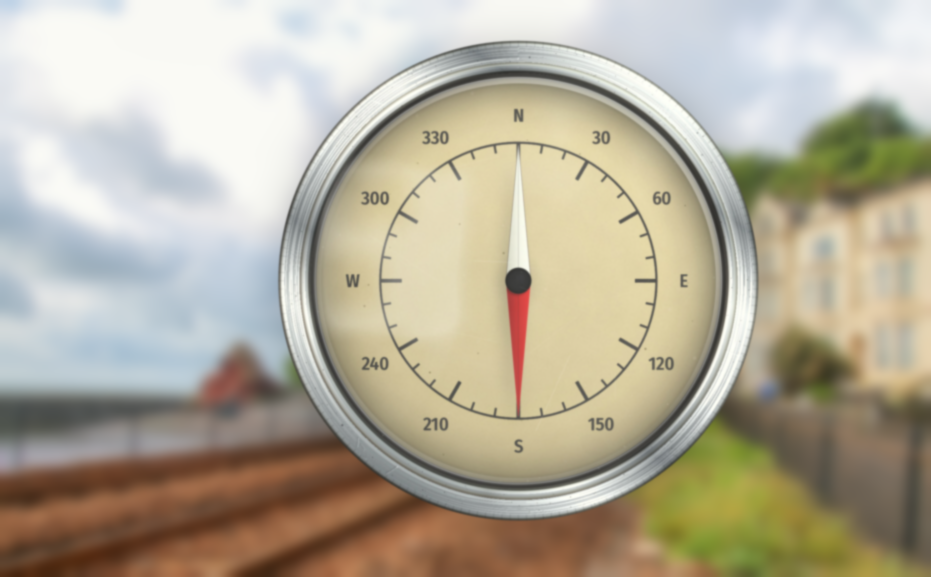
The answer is 180 °
